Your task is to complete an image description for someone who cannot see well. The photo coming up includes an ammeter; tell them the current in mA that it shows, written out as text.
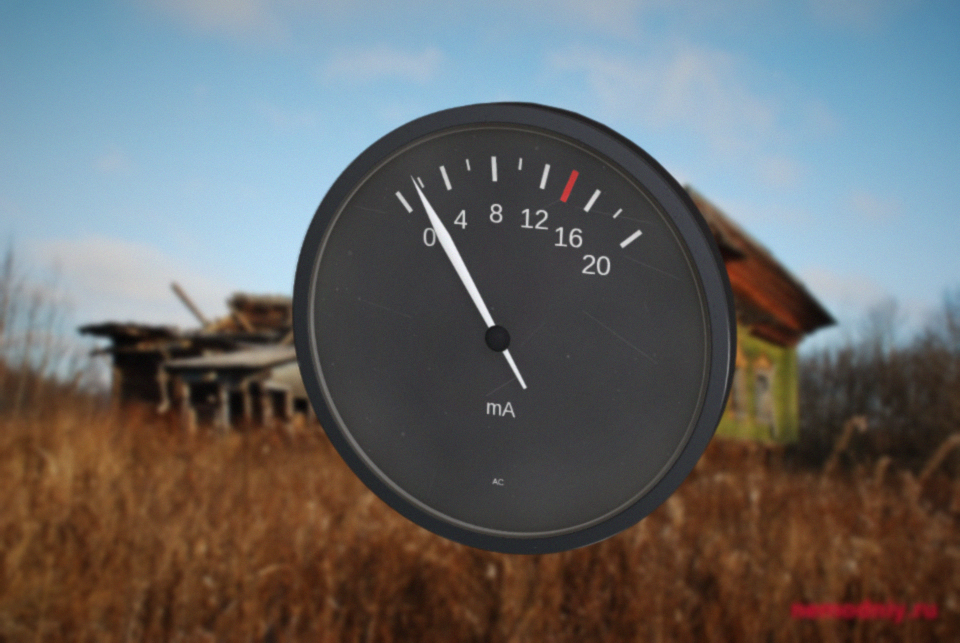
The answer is 2 mA
